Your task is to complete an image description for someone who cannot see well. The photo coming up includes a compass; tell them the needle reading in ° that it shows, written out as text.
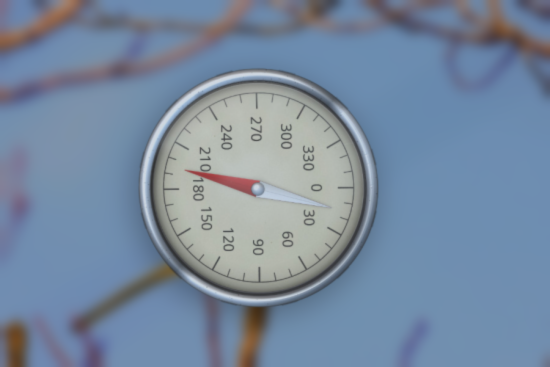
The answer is 195 °
